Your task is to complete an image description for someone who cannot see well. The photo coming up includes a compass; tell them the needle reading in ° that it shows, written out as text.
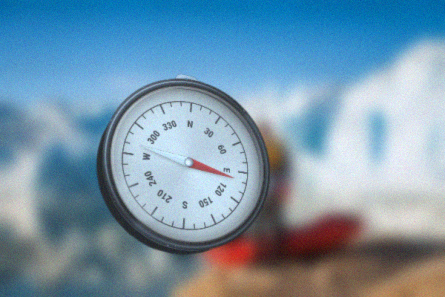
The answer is 100 °
